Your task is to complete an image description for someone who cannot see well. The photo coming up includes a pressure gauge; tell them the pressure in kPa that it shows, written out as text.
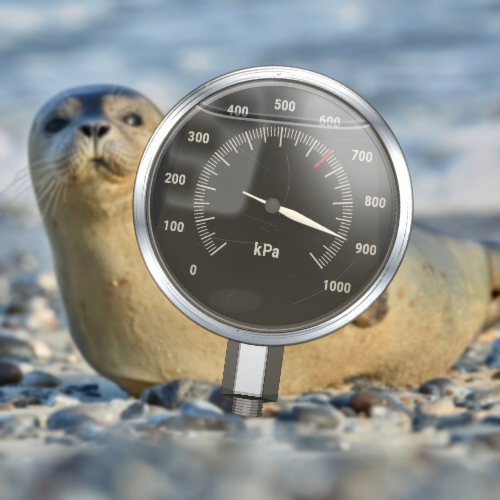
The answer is 900 kPa
